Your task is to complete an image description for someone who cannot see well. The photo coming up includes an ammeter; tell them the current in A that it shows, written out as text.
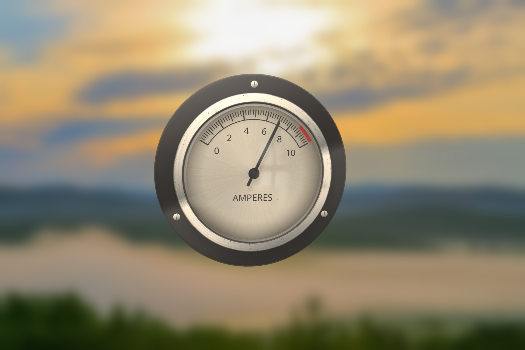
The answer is 7 A
